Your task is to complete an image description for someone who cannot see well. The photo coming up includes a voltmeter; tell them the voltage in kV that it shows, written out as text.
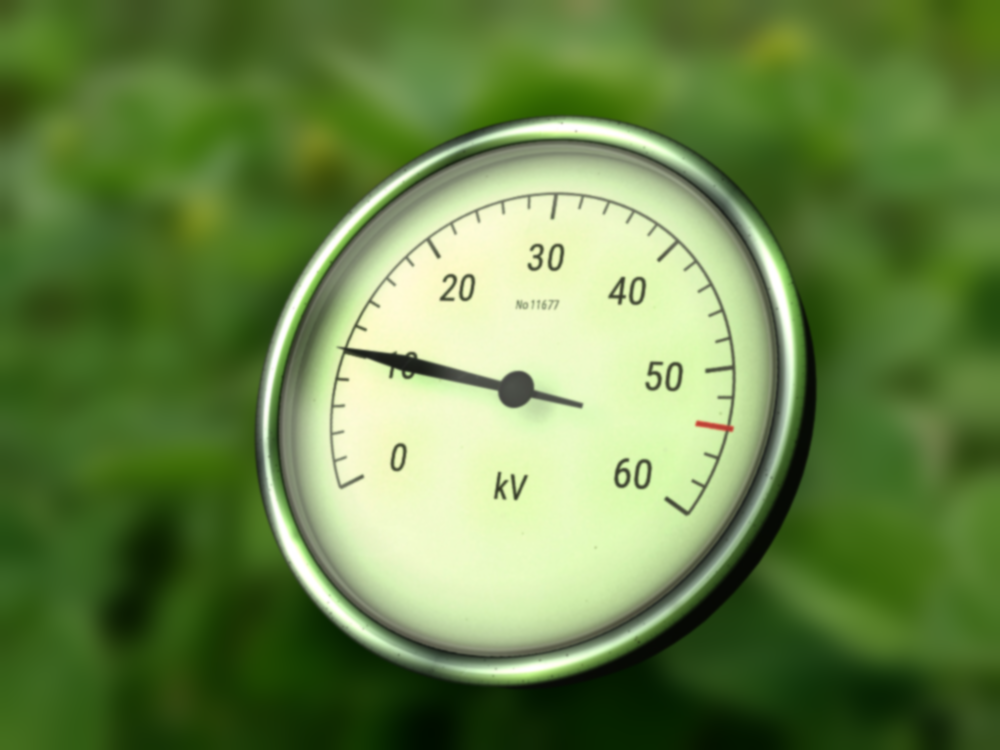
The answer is 10 kV
